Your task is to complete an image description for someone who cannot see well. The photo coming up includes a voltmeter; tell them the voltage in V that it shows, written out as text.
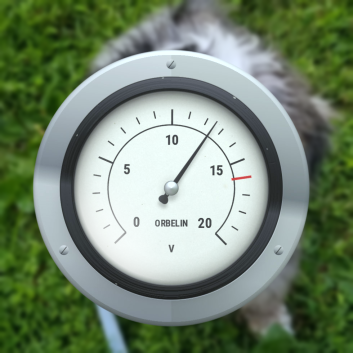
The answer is 12.5 V
